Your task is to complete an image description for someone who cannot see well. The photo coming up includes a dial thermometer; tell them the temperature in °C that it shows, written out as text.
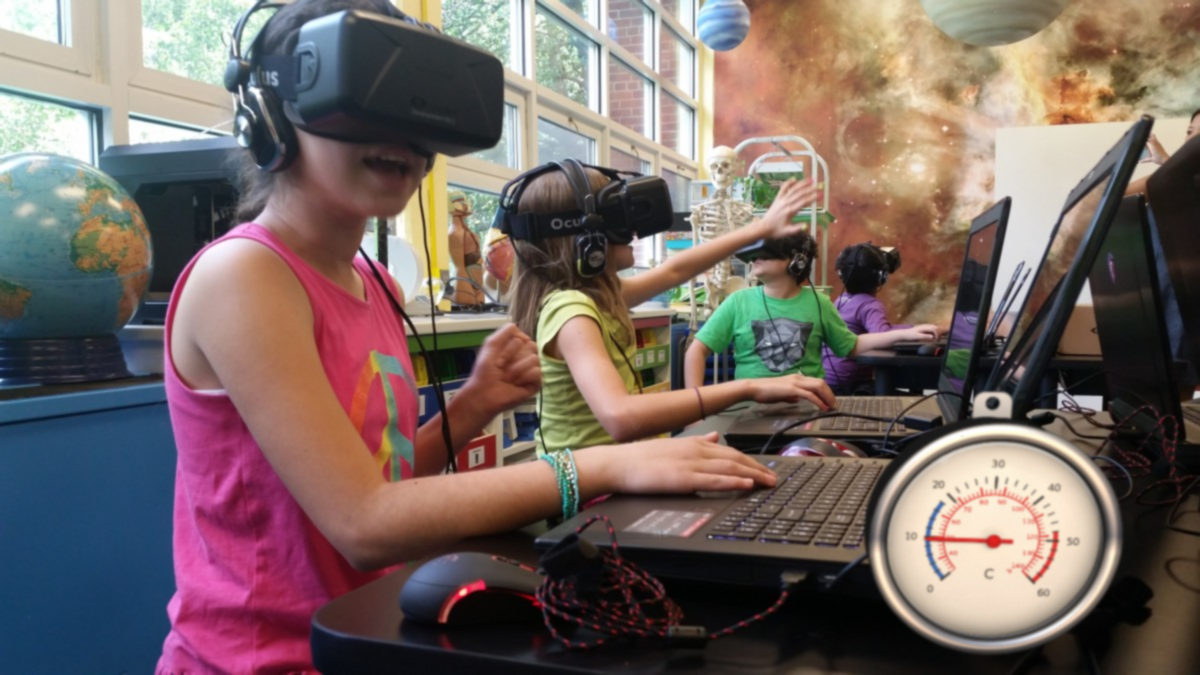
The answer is 10 °C
